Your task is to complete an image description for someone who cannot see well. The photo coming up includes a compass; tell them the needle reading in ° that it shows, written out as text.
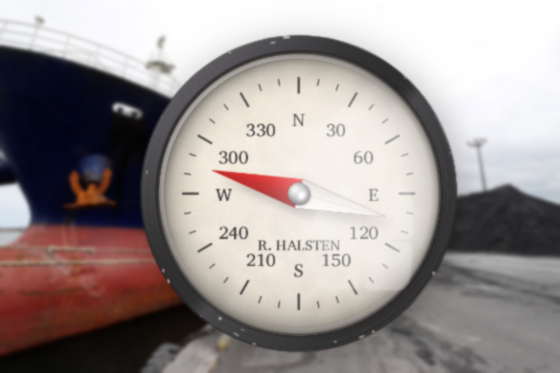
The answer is 285 °
